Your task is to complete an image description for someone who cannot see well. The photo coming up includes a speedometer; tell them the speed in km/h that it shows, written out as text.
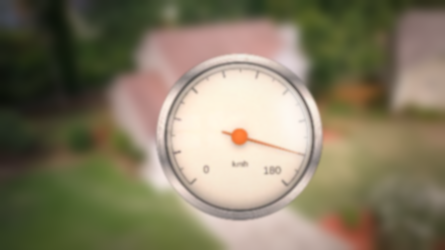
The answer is 160 km/h
